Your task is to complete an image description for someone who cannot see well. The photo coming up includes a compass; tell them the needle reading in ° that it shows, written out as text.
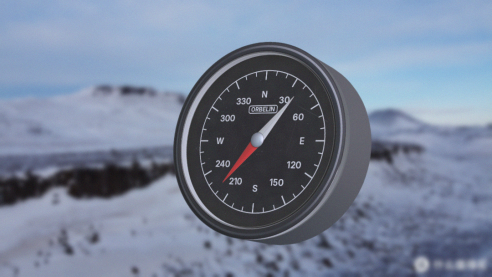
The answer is 220 °
